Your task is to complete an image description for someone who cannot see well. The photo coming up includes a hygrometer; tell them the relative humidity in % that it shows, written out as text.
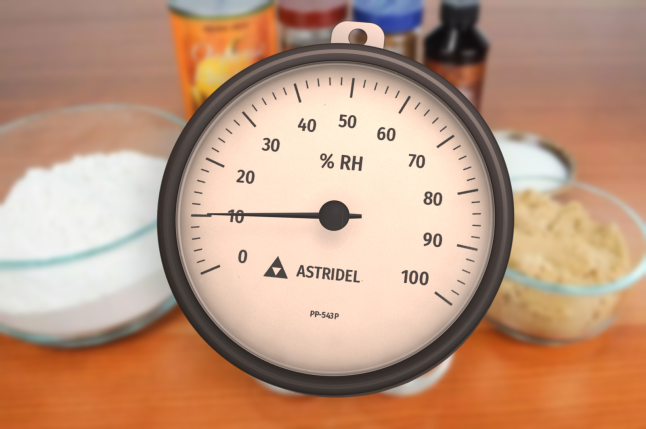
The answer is 10 %
